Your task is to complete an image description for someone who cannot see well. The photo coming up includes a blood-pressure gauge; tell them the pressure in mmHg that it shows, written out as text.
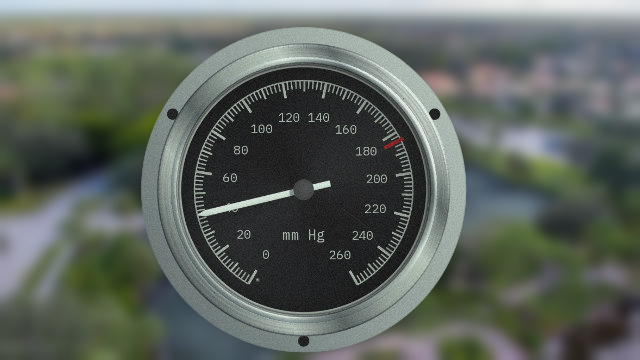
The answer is 40 mmHg
